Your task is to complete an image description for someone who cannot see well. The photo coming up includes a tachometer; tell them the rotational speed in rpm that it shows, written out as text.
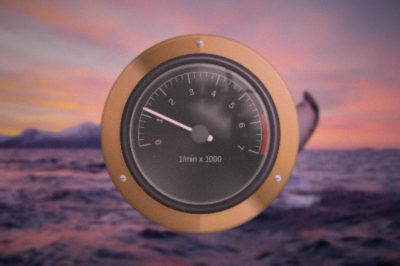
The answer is 1200 rpm
